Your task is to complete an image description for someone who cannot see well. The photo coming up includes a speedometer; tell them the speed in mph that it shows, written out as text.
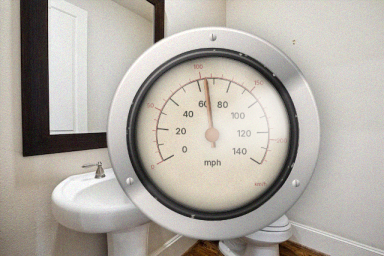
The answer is 65 mph
